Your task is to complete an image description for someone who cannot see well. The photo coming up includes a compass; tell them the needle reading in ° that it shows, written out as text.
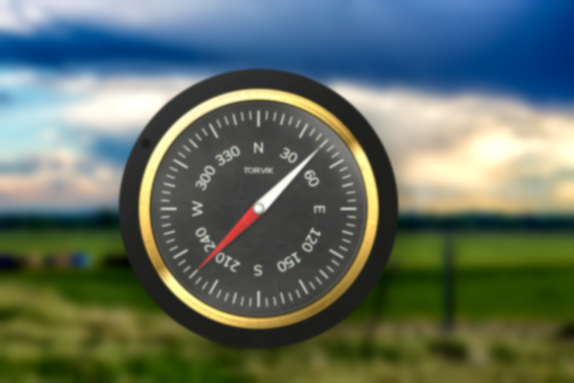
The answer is 225 °
